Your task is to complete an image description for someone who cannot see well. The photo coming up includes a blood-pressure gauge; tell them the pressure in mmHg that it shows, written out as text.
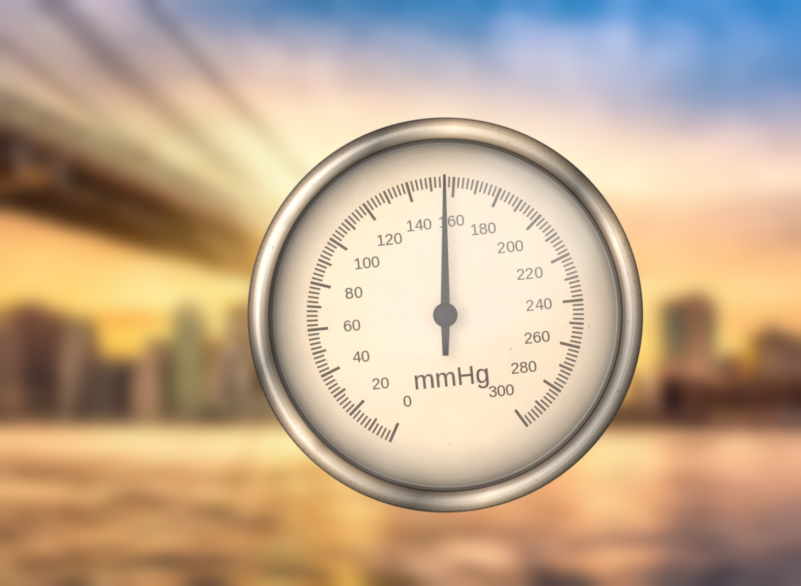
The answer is 156 mmHg
